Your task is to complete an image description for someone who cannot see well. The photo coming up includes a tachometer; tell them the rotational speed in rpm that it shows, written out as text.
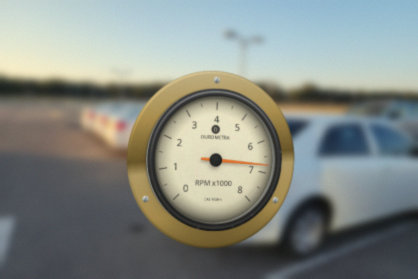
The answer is 6750 rpm
